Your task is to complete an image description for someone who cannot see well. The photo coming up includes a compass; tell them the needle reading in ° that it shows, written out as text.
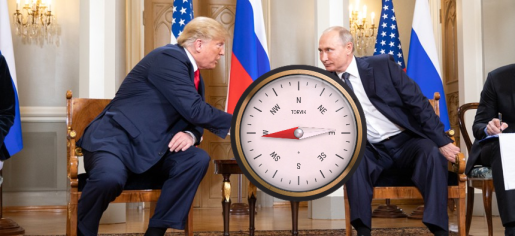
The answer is 265 °
